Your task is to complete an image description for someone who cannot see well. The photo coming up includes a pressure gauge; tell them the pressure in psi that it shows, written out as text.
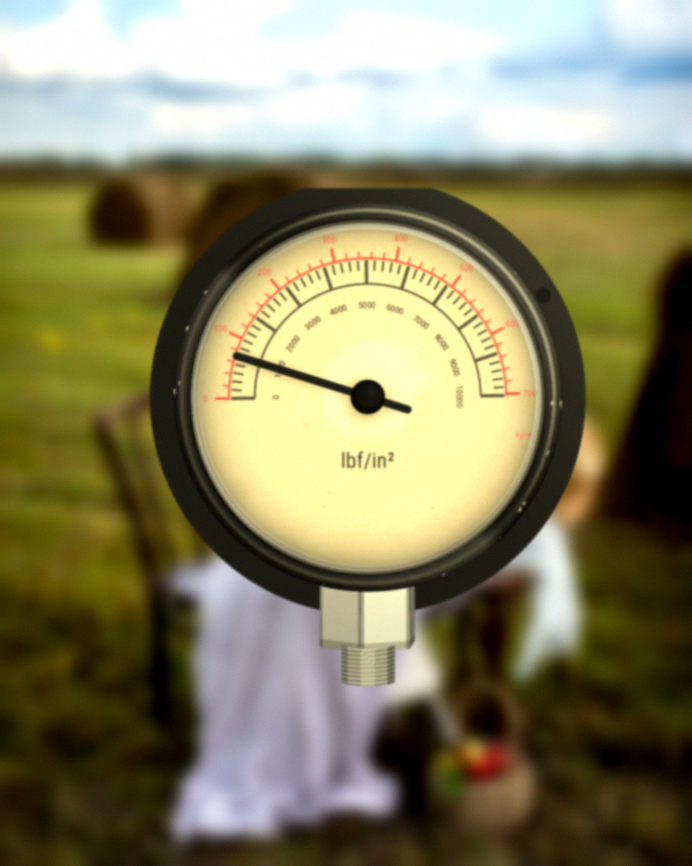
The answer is 1000 psi
